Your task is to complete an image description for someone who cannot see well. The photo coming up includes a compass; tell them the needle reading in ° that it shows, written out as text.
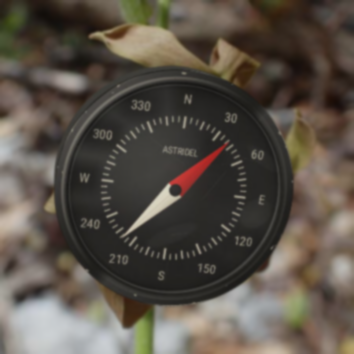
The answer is 40 °
